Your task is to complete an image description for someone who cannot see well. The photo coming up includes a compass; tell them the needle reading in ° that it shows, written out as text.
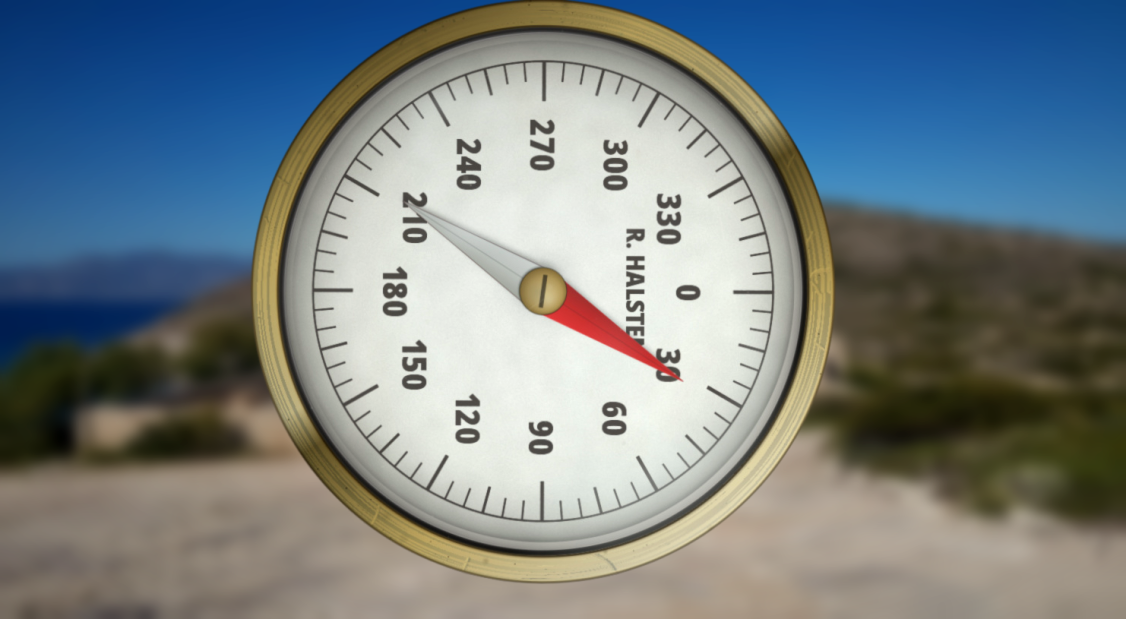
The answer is 32.5 °
